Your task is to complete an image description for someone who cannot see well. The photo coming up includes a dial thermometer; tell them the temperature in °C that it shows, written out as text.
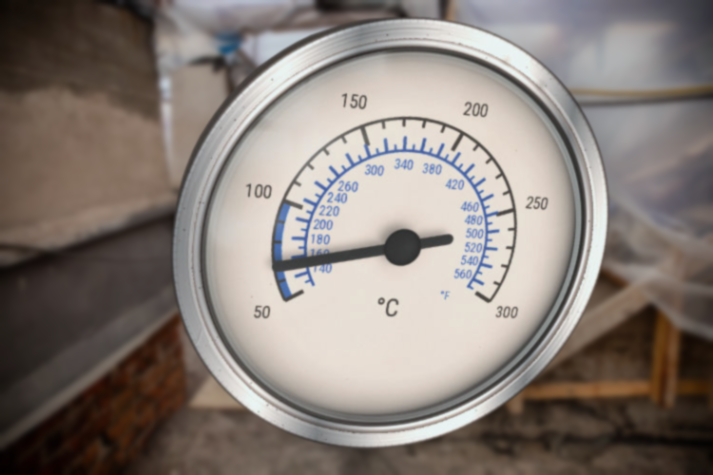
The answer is 70 °C
